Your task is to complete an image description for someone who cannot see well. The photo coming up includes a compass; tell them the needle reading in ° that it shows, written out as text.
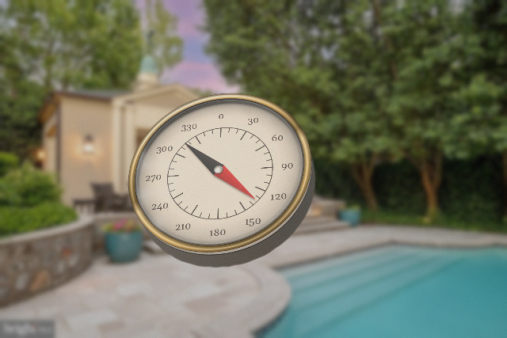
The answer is 135 °
